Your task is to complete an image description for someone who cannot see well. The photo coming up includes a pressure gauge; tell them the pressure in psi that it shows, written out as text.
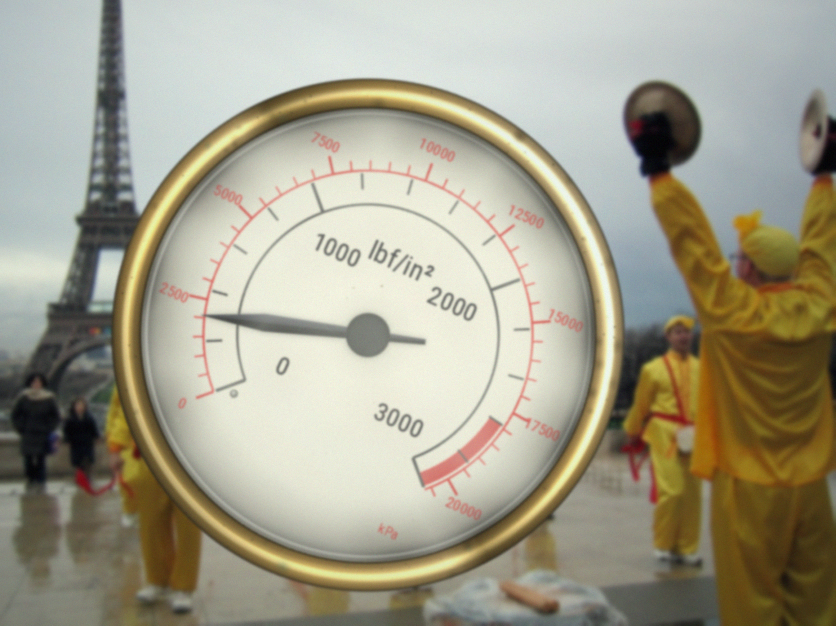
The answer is 300 psi
